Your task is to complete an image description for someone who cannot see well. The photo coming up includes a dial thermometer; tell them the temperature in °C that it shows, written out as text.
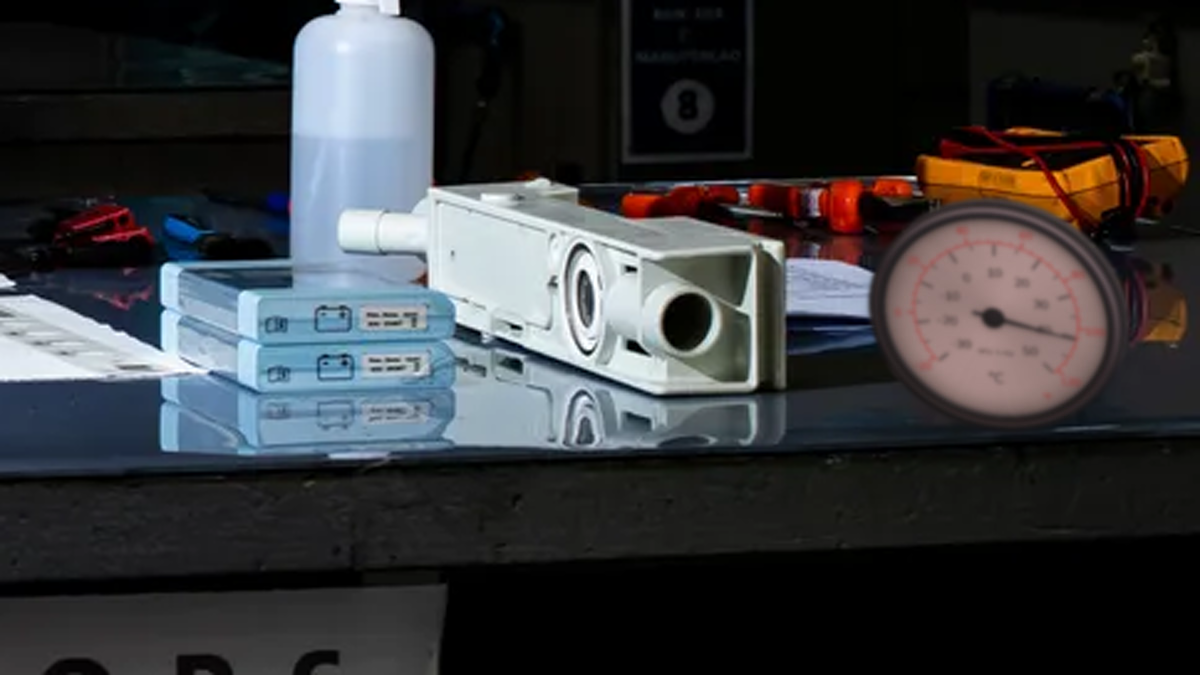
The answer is 40 °C
